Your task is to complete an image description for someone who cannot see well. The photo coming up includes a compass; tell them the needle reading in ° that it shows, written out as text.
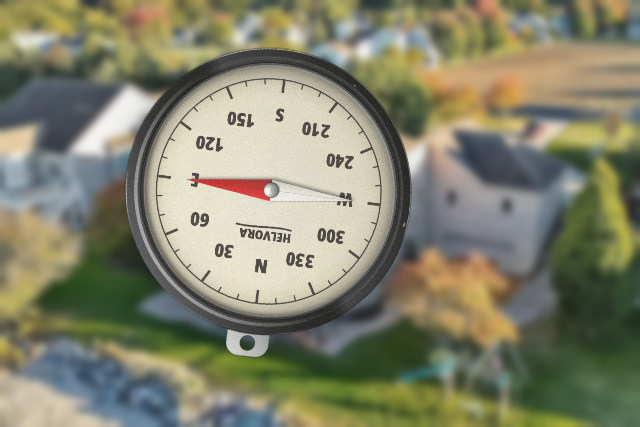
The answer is 90 °
